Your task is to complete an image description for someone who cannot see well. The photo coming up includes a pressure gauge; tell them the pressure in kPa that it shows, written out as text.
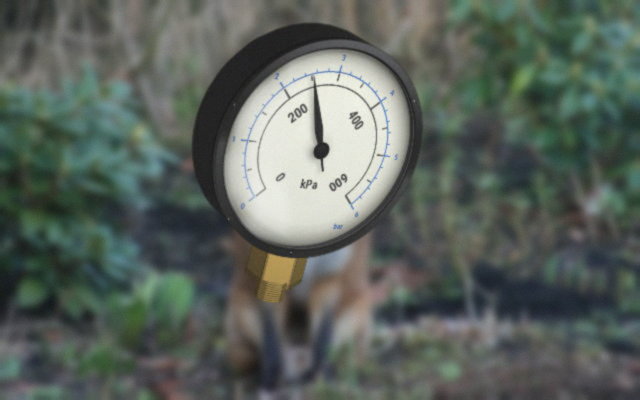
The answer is 250 kPa
